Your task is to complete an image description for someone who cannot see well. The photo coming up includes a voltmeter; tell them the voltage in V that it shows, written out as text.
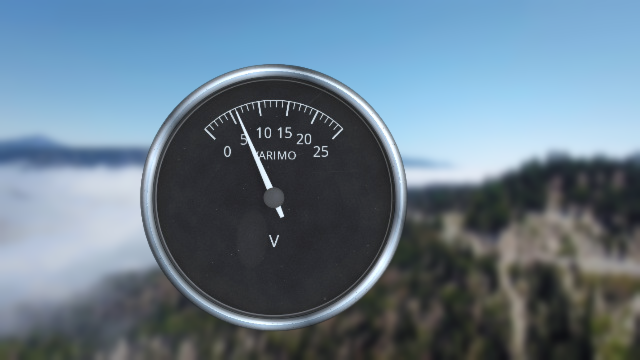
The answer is 6 V
